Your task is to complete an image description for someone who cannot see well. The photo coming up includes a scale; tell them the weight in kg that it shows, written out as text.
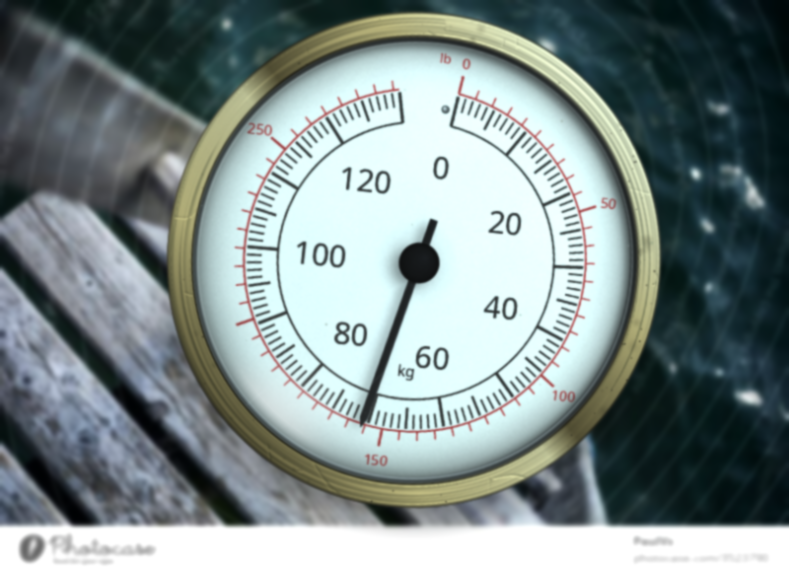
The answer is 71 kg
